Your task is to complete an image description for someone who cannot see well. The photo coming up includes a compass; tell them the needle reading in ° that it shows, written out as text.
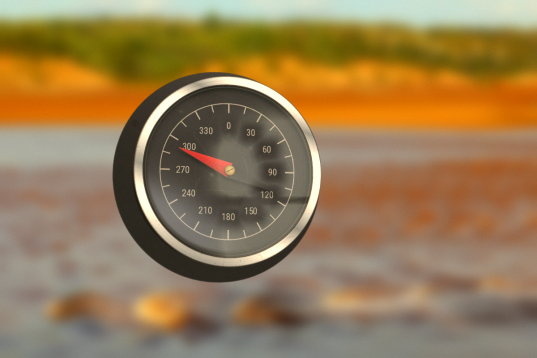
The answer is 292.5 °
